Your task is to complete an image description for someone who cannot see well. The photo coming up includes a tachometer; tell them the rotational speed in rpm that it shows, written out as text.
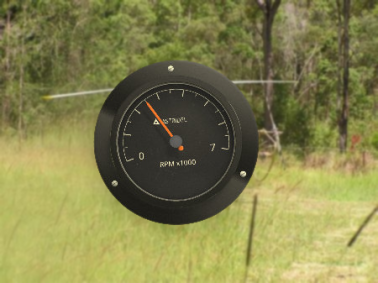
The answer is 2500 rpm
